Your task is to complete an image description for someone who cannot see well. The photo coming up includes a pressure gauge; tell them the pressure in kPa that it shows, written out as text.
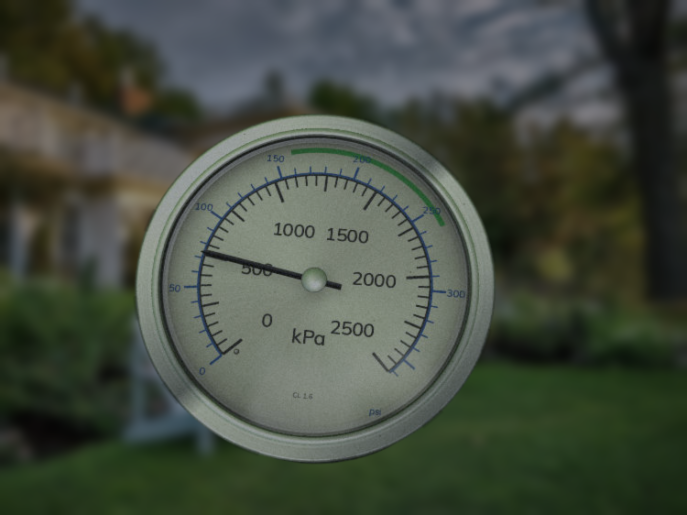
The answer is 500 kPa
